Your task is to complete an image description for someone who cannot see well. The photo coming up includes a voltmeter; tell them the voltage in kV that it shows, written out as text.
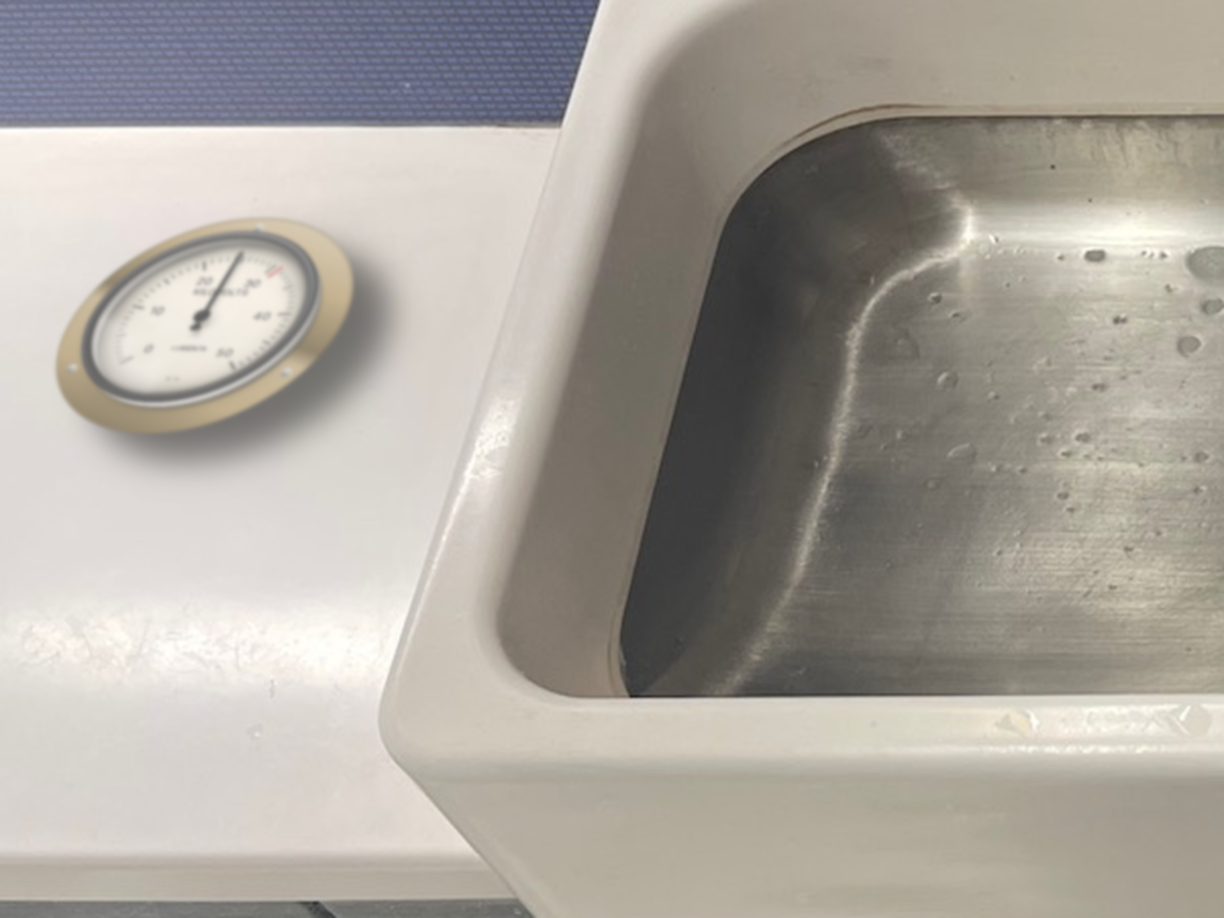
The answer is 25 kV
